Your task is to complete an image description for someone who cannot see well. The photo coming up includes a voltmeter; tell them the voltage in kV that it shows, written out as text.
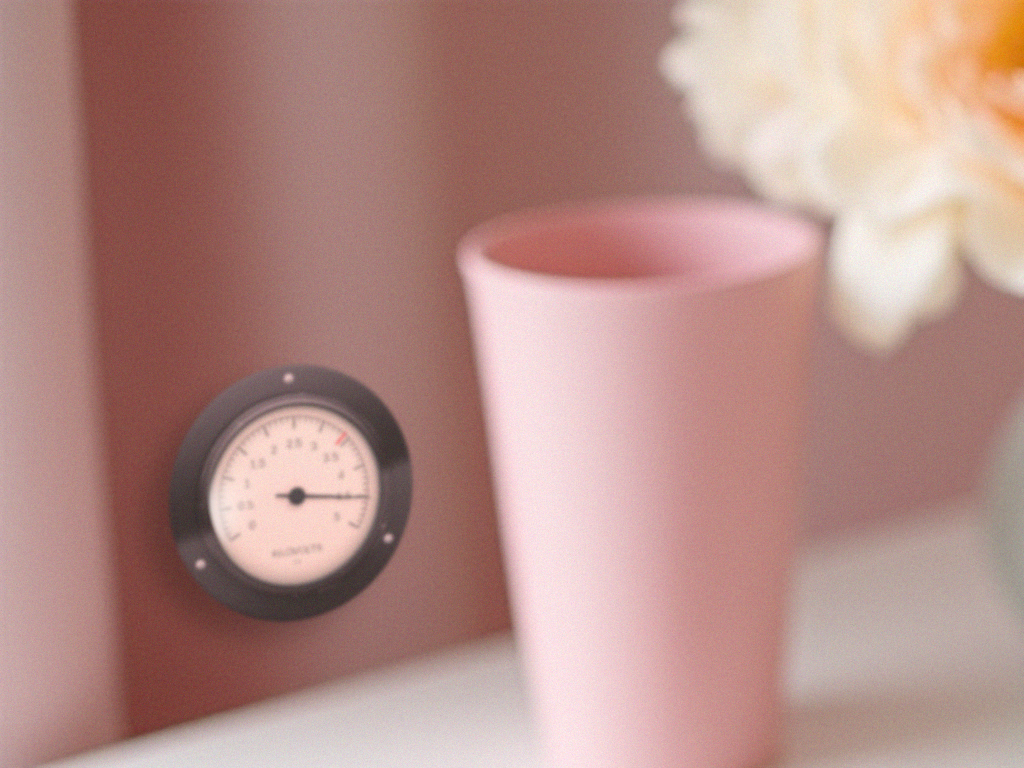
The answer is 4.5 kV
